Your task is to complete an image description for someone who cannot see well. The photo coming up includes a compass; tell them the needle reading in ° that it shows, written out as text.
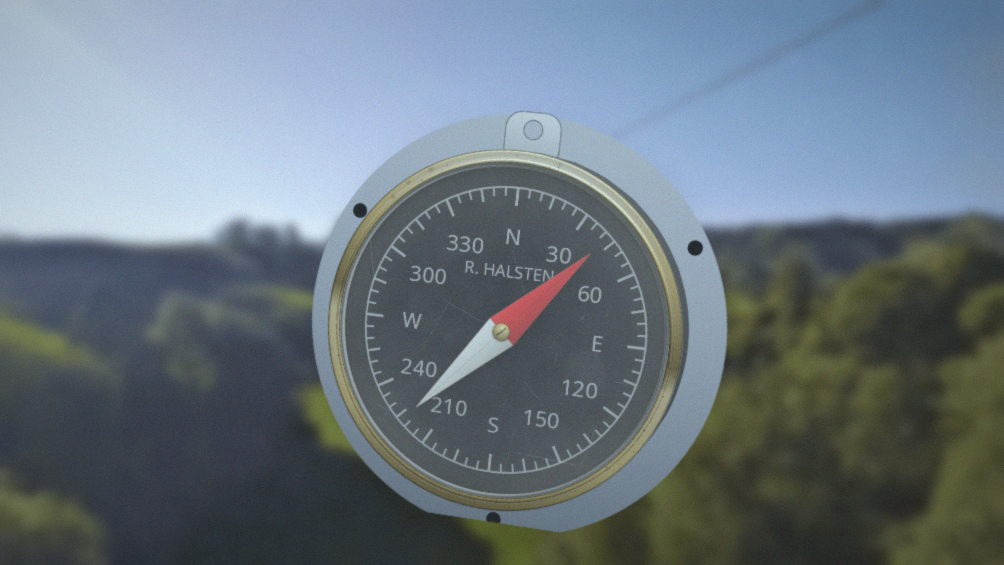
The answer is 42.5 °
